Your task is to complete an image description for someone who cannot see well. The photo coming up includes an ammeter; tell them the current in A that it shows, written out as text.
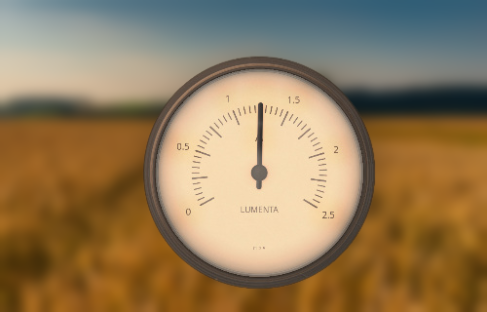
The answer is 1.25 A
